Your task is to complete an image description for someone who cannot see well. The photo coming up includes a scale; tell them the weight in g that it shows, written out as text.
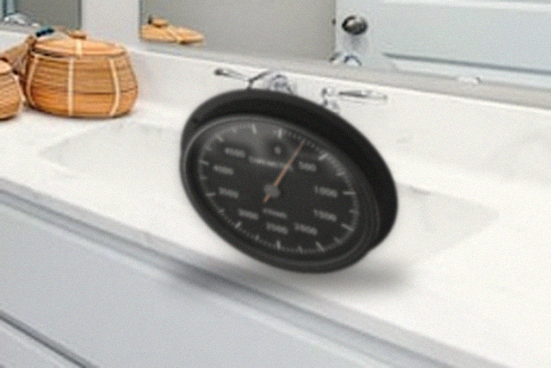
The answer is 250 g
